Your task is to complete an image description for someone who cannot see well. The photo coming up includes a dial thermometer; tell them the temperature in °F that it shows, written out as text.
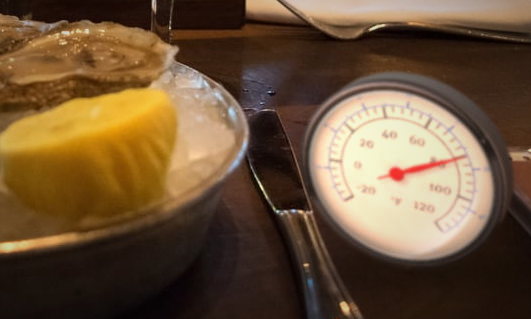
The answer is 80 °F
